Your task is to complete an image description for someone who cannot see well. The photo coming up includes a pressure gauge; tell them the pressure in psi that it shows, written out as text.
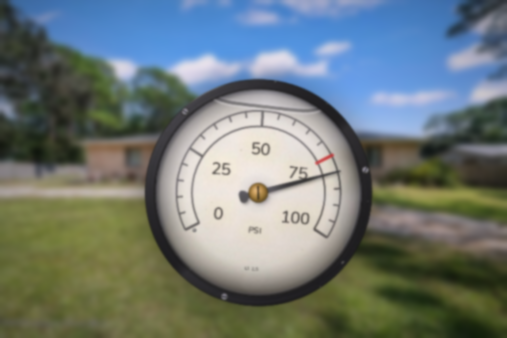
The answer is 80 psi
